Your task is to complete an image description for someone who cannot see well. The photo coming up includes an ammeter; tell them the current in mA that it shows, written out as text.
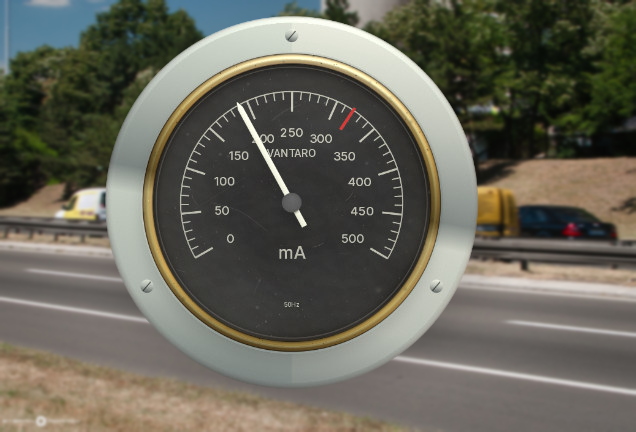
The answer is 190 mA
